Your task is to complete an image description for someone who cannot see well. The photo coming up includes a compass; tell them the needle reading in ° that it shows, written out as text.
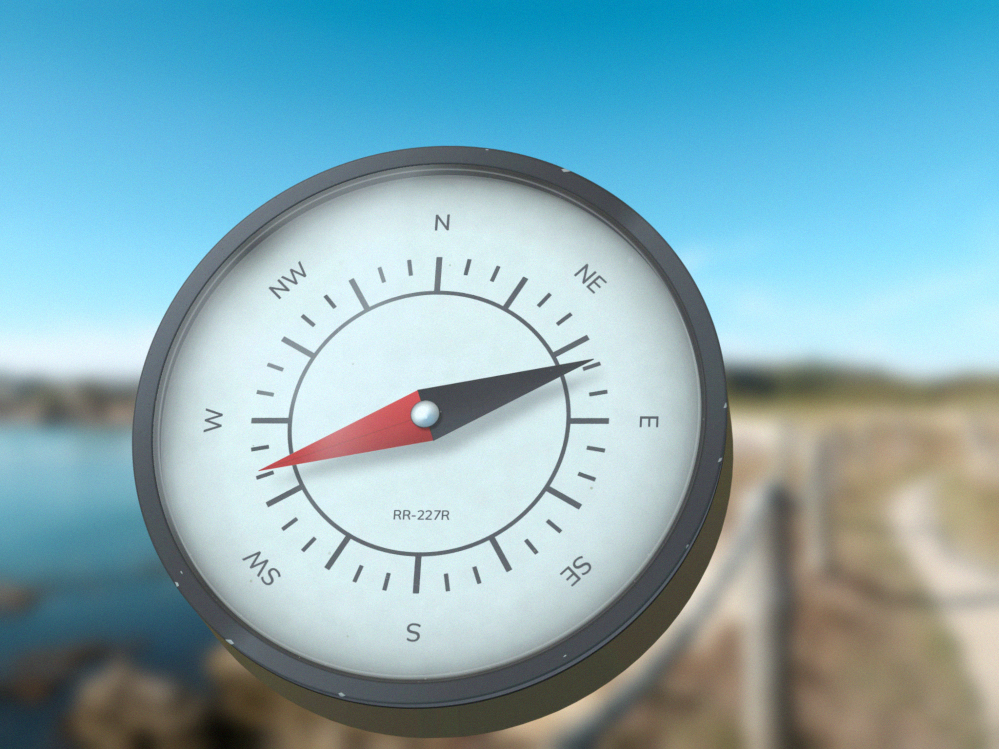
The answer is 250 °
